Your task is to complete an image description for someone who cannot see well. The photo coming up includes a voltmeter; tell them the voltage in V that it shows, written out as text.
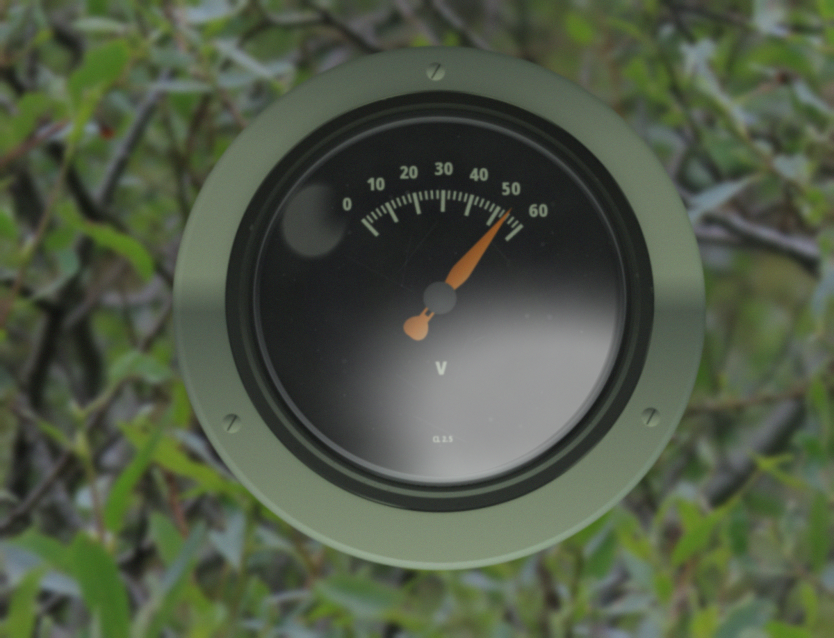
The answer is 54 V
